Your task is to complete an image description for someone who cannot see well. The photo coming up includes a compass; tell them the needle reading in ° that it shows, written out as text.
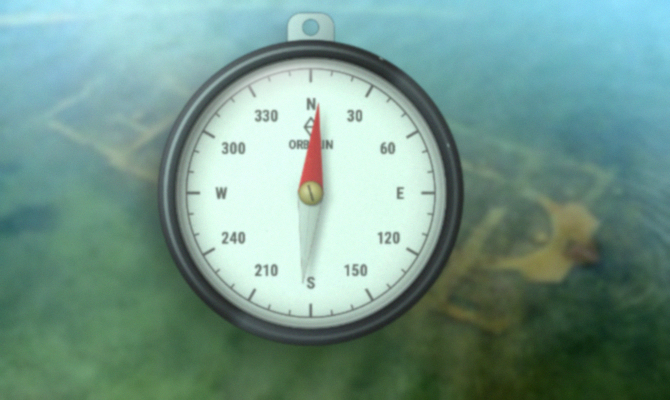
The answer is 5 °
